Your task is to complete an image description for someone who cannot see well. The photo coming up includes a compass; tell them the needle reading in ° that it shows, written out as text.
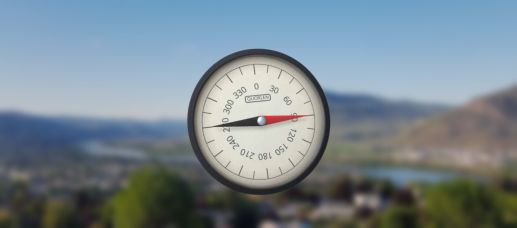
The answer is 90 °
